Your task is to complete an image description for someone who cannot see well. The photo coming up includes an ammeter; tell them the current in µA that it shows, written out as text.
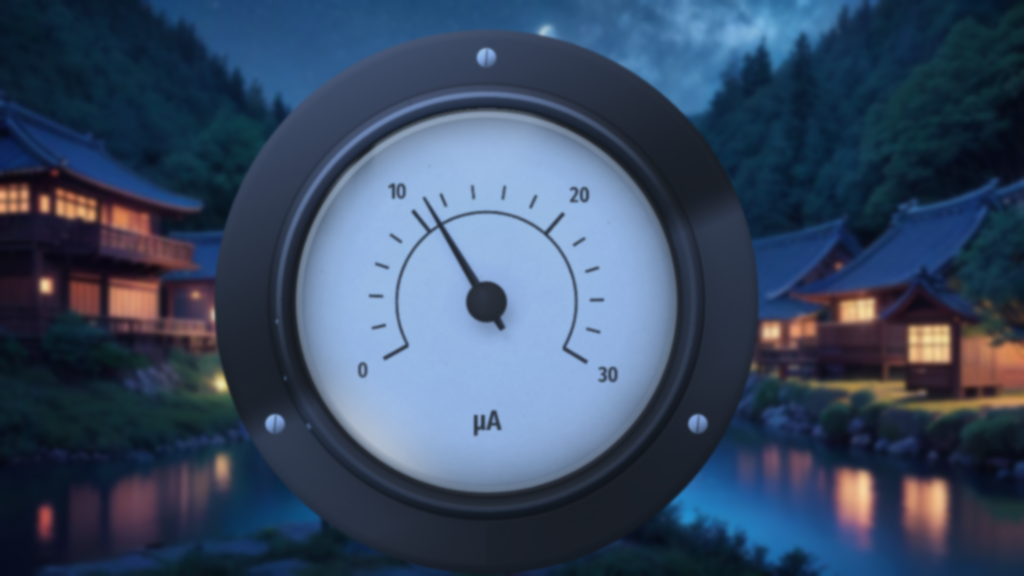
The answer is 11 µA
